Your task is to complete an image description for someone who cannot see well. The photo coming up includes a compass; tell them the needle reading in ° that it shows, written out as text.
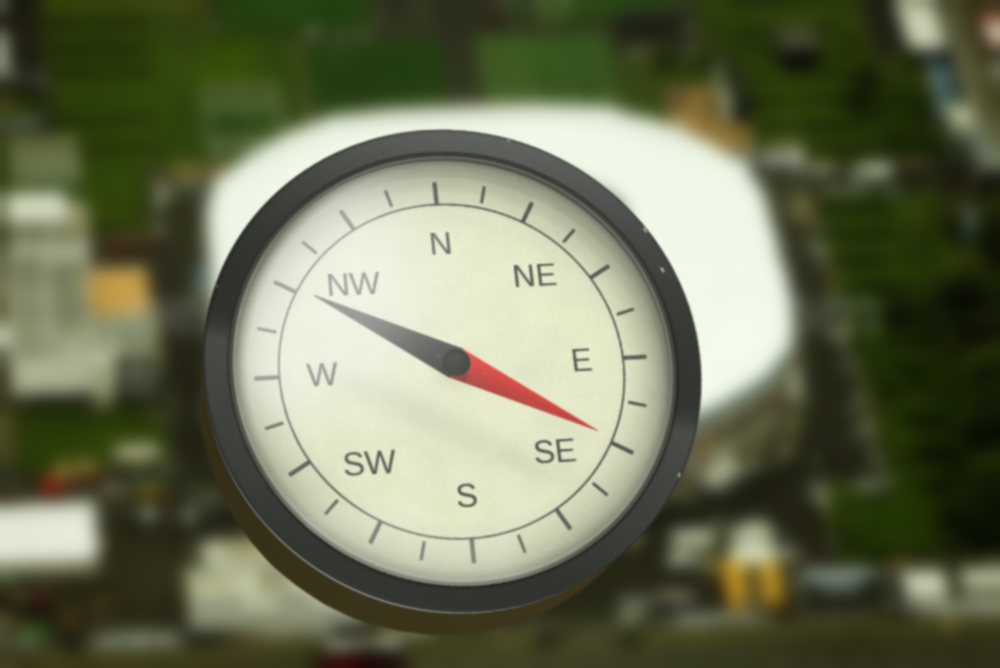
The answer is 120 °
